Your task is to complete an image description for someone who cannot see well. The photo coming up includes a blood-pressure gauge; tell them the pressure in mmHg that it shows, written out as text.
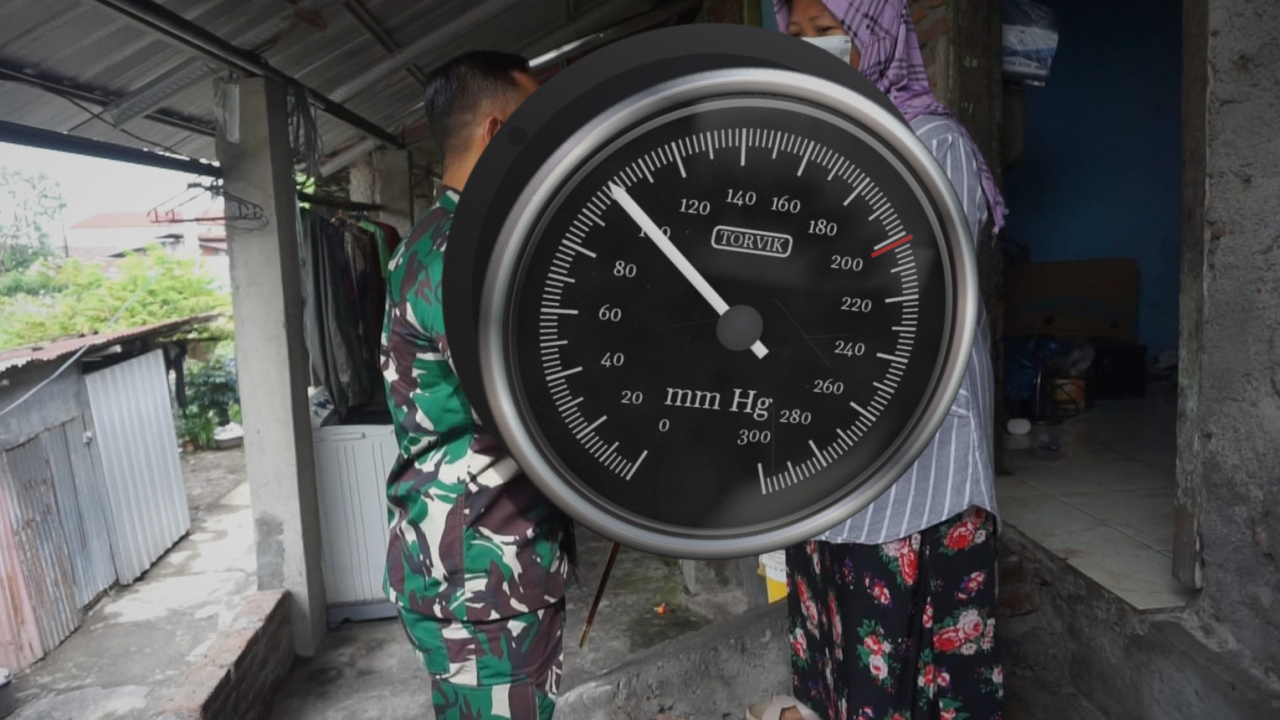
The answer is 100 mmHg
